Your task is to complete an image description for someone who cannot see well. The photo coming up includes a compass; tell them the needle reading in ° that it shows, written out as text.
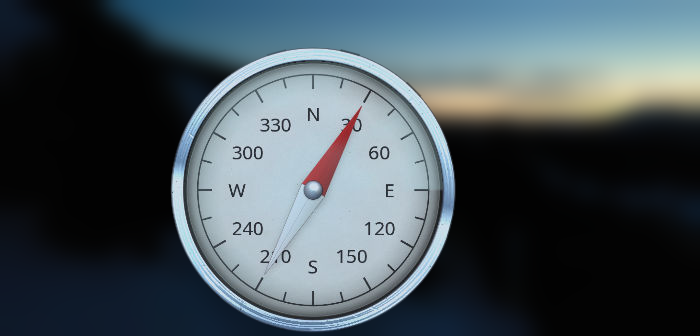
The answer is 30 °
